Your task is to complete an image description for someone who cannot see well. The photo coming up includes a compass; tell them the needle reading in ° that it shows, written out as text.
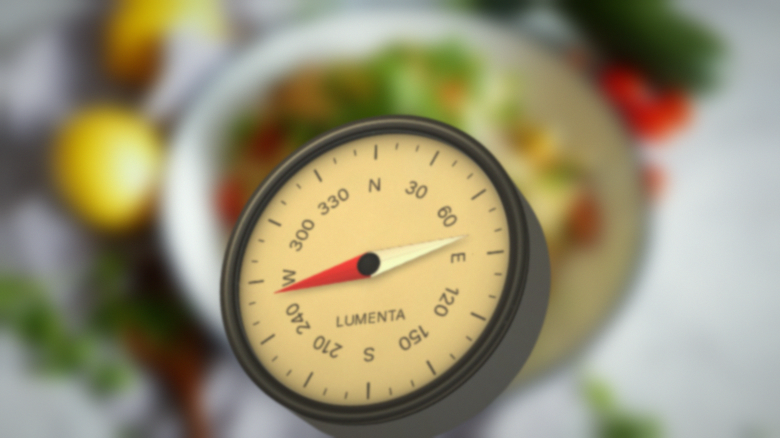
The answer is 260 °
